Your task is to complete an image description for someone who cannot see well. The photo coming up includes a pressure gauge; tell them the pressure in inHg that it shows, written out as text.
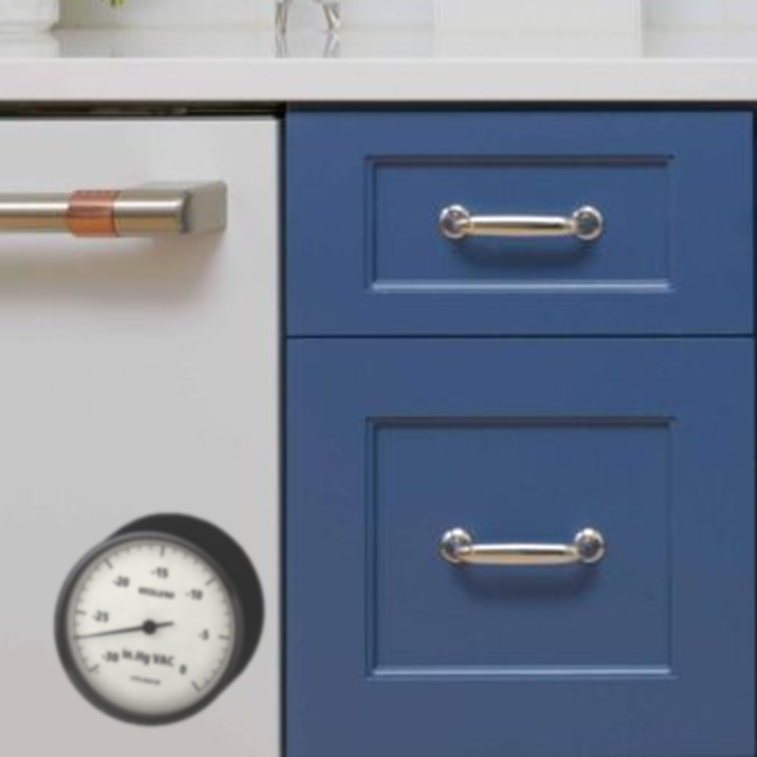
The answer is -27 inHg
